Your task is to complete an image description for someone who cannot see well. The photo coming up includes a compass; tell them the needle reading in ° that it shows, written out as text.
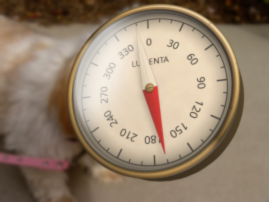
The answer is 170 °
